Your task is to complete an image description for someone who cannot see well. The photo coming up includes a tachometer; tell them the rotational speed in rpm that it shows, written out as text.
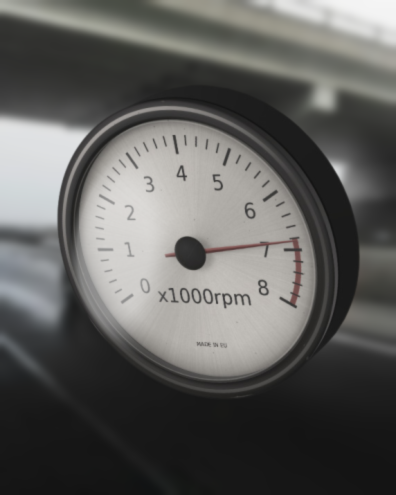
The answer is 6800 rpm
